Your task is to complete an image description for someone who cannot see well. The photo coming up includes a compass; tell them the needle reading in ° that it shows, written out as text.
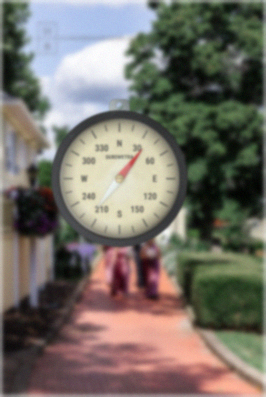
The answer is 37.5 °
